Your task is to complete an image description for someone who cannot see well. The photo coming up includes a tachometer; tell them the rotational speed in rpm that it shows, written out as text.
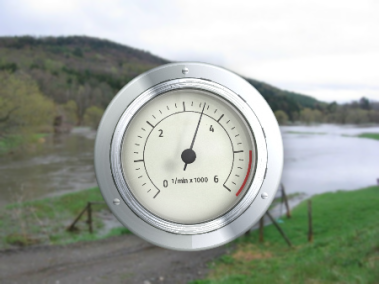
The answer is 3500 rpm
